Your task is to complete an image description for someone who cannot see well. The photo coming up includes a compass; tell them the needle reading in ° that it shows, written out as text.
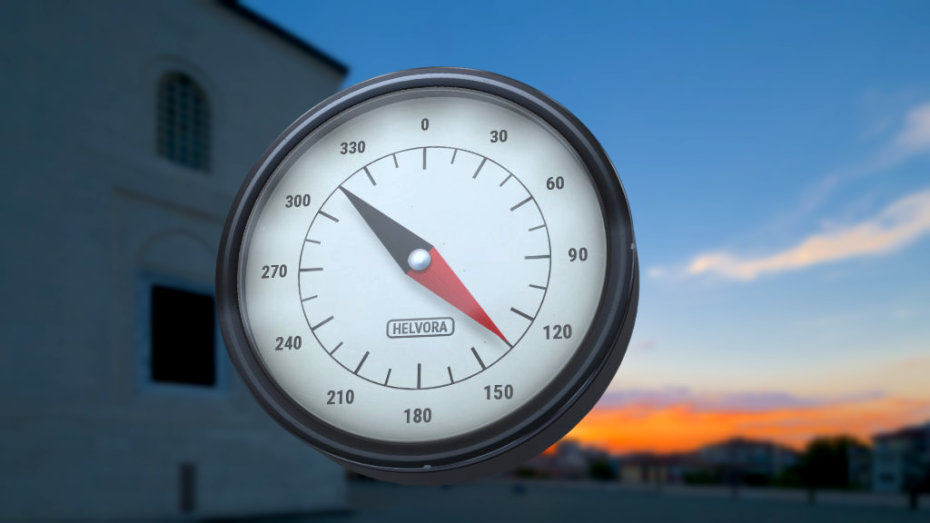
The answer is 135 °
